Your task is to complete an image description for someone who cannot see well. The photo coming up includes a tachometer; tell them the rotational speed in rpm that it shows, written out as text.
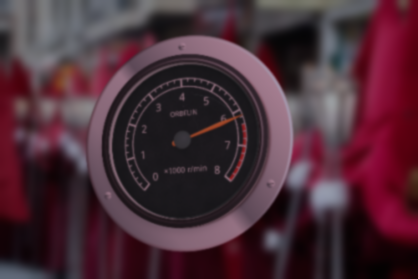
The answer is 6200 rpm
